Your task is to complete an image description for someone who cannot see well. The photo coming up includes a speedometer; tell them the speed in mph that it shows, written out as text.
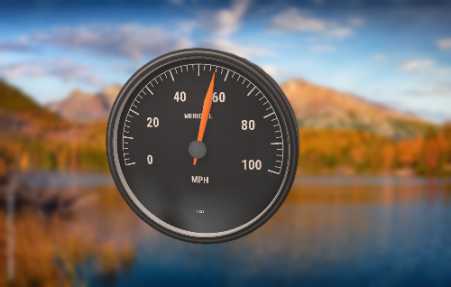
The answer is 56 mph
